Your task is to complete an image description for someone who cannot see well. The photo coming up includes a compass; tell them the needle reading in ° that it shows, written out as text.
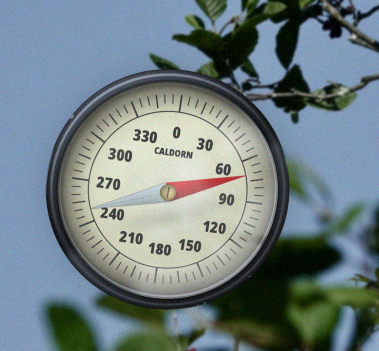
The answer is 70 °
